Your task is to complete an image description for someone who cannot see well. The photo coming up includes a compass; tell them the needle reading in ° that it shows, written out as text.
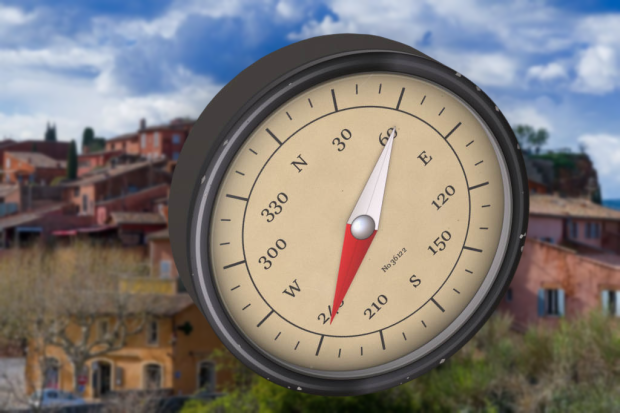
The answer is 240 °
